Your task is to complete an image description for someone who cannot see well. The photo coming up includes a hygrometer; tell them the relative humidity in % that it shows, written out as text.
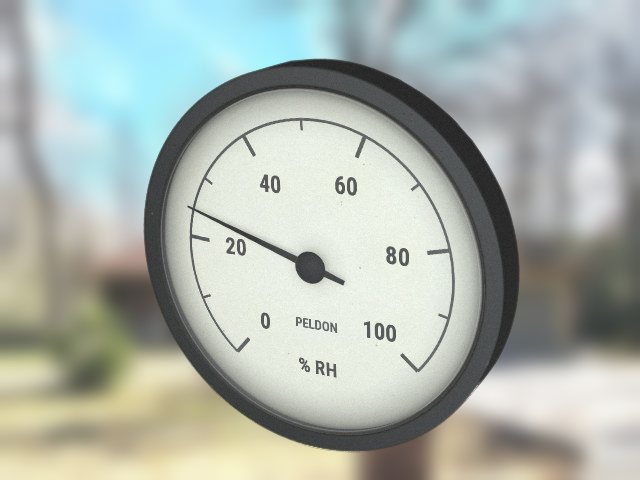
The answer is 25 %
